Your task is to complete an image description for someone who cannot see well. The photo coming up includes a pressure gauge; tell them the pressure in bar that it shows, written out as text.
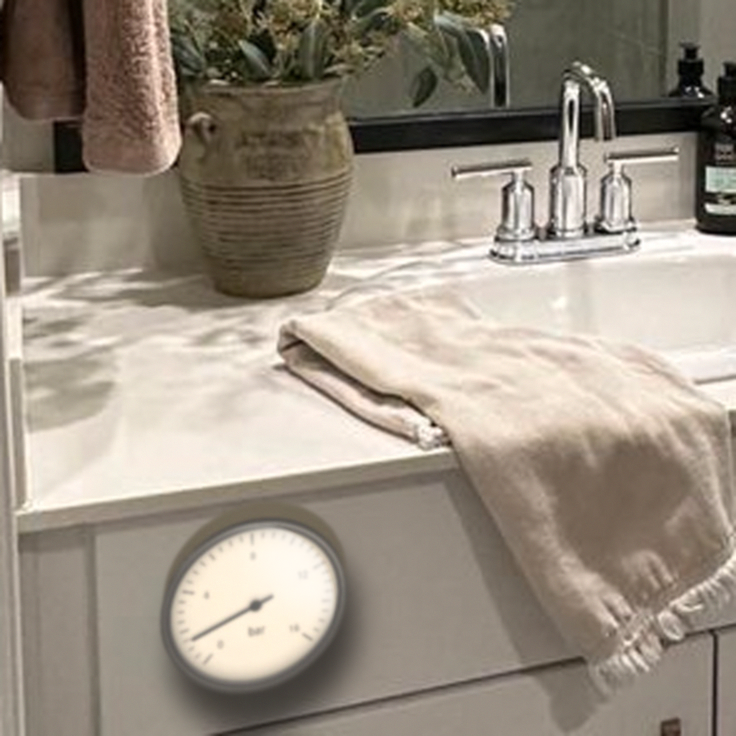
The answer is 1.5 bar
